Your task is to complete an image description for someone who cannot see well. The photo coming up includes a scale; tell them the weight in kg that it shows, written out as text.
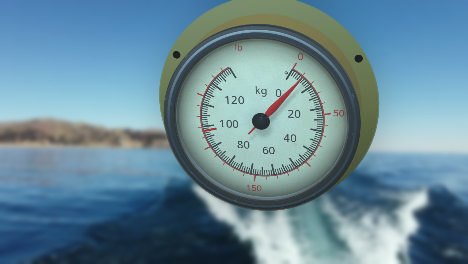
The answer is 5 kg
